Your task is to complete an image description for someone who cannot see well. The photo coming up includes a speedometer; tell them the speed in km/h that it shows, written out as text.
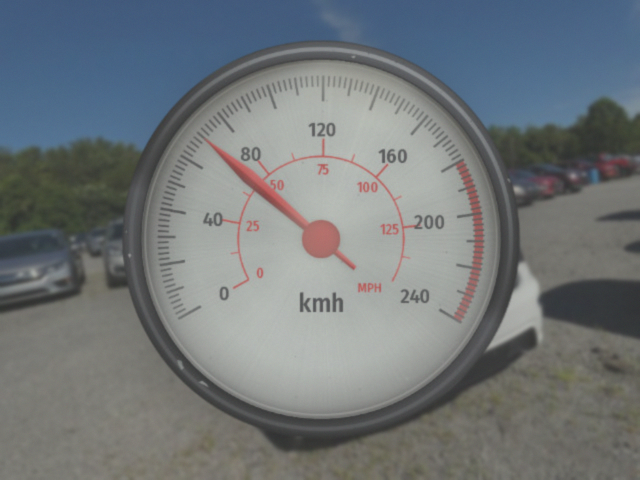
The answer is 70 km/h
